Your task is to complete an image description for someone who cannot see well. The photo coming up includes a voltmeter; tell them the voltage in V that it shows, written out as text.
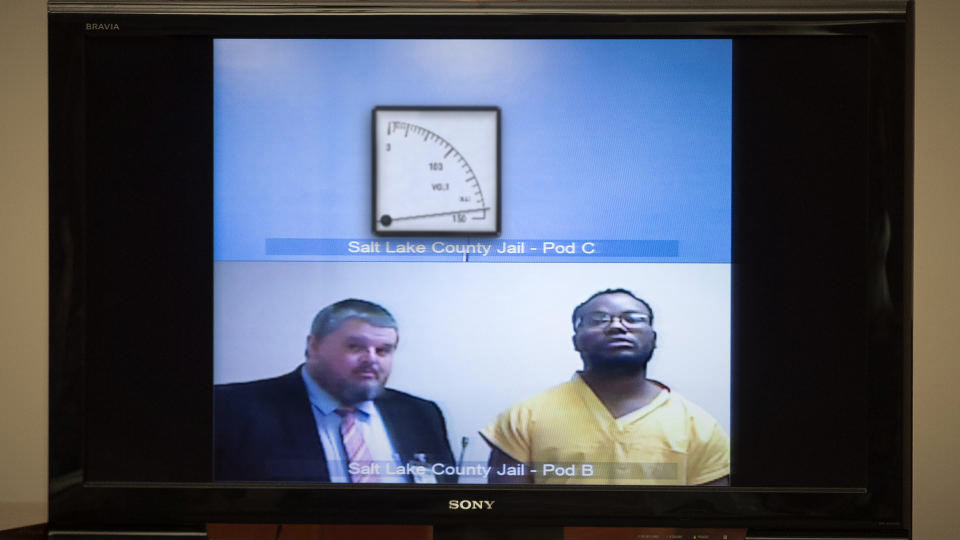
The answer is 145 V
